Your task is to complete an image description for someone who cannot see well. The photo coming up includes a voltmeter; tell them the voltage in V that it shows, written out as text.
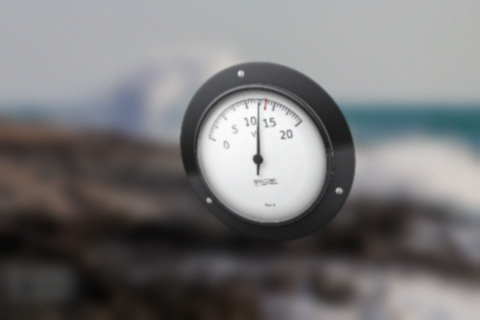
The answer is 12.5 V
